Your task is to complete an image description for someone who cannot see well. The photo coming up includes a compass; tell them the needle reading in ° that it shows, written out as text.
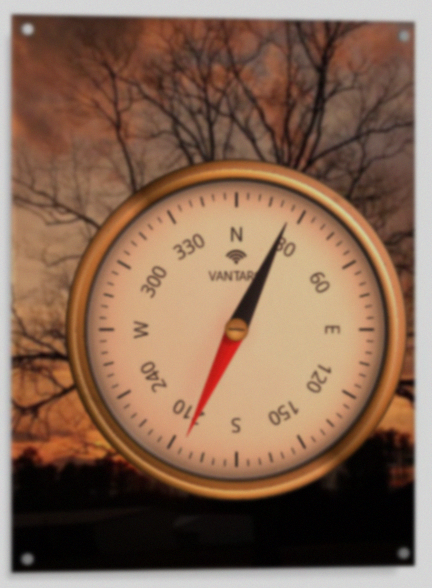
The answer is 205 °
